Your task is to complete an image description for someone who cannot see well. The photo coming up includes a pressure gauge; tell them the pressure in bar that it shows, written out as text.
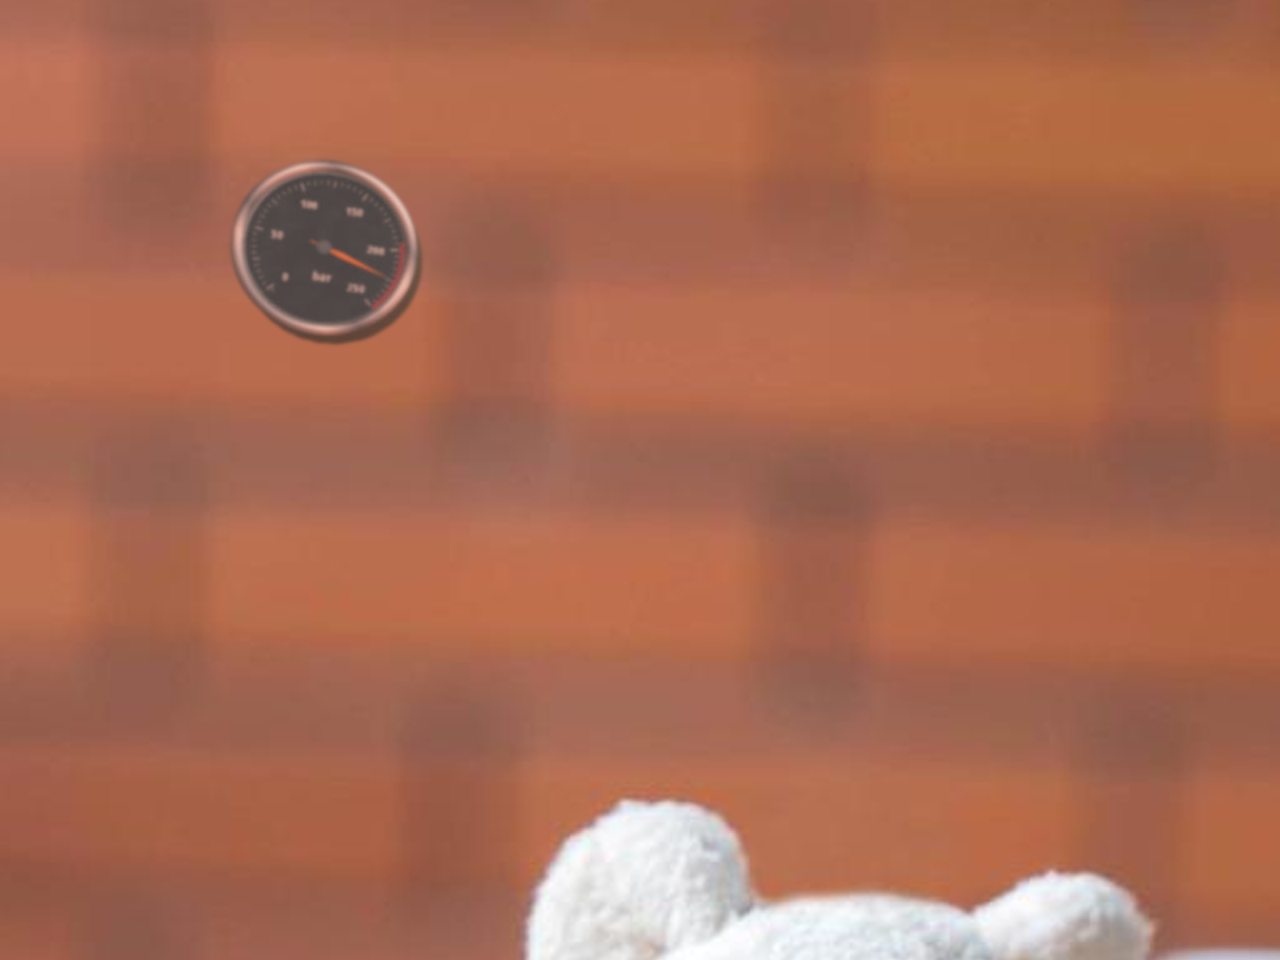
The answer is 225 bar
